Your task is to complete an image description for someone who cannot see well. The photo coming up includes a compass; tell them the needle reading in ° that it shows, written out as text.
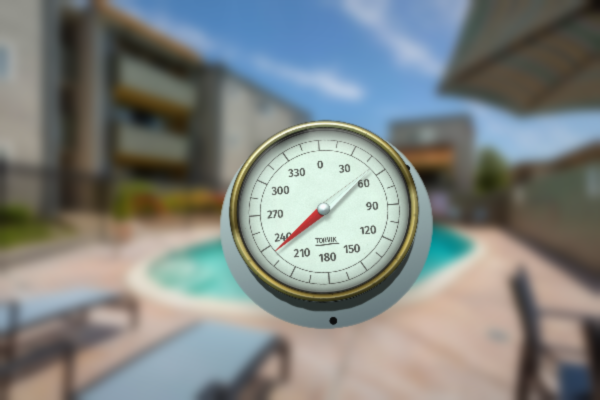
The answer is 232.5 °
